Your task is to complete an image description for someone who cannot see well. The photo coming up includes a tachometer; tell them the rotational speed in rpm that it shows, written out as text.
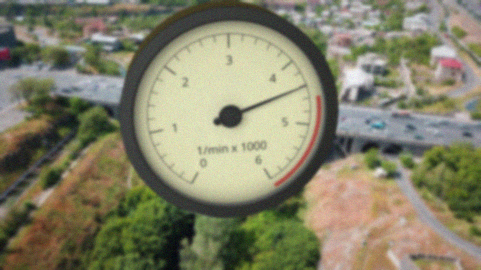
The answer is 4400 rpm
